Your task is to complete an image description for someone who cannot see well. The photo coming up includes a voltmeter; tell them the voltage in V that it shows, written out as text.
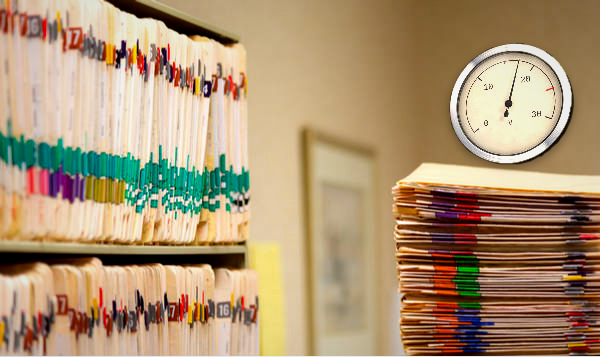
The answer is 17.5 V
